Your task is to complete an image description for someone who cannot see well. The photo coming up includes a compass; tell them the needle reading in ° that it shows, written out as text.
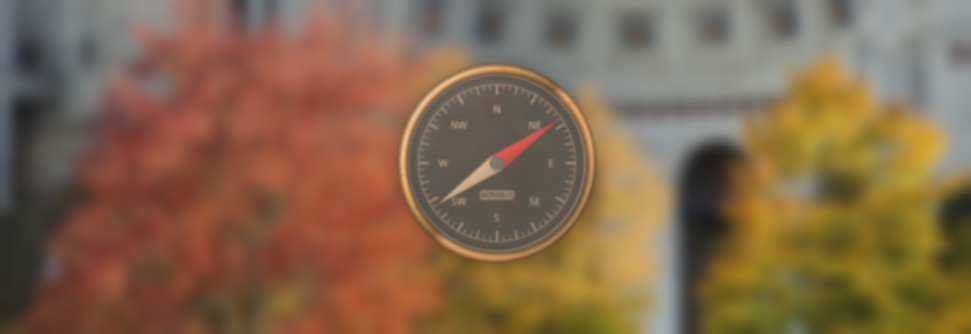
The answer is 55 °
